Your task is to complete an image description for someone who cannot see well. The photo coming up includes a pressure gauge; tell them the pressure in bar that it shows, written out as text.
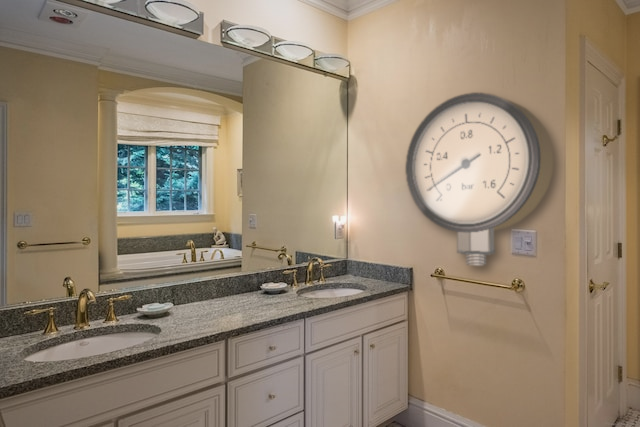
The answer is 0.1 bar
